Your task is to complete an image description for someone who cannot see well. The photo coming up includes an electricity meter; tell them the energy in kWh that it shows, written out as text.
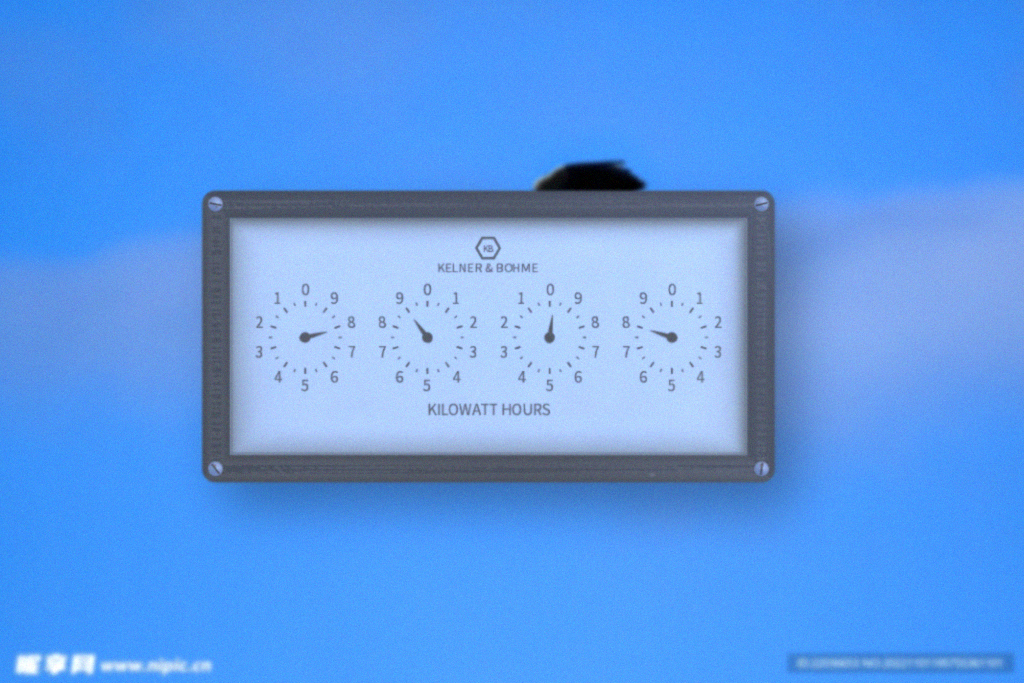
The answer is 7898 kWh
